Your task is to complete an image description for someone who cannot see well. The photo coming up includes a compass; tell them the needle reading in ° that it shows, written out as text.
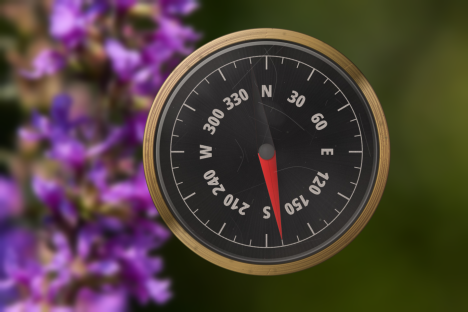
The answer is 170 °
